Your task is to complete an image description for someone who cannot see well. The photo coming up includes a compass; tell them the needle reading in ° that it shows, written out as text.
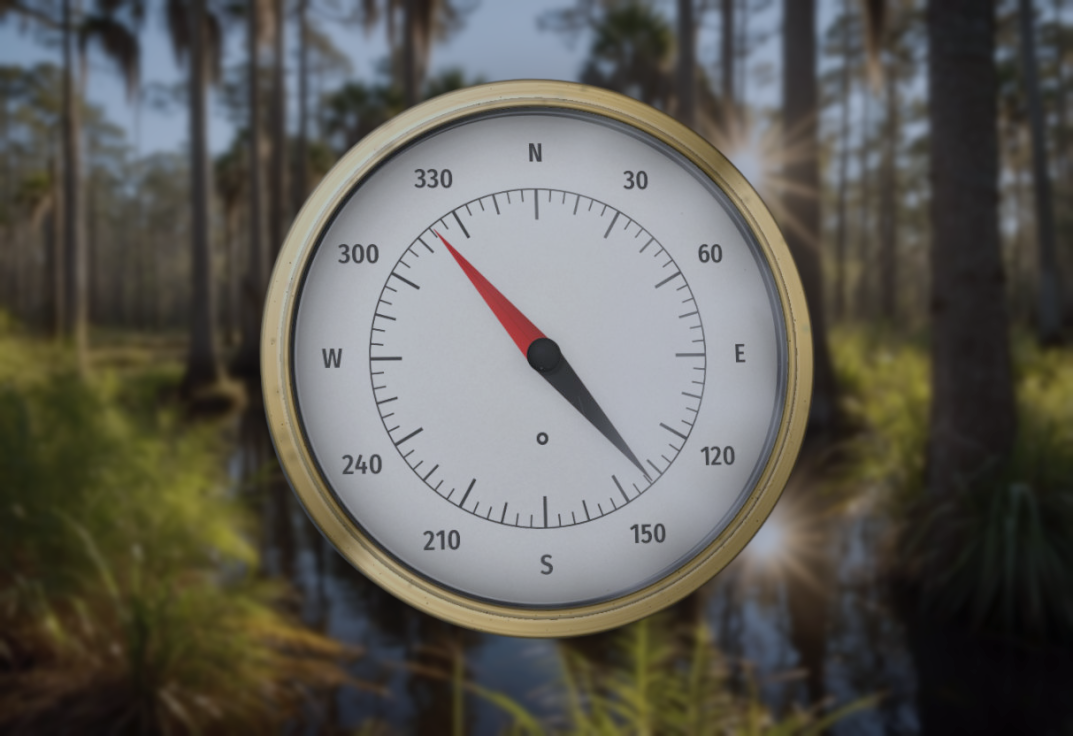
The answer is 320 °
